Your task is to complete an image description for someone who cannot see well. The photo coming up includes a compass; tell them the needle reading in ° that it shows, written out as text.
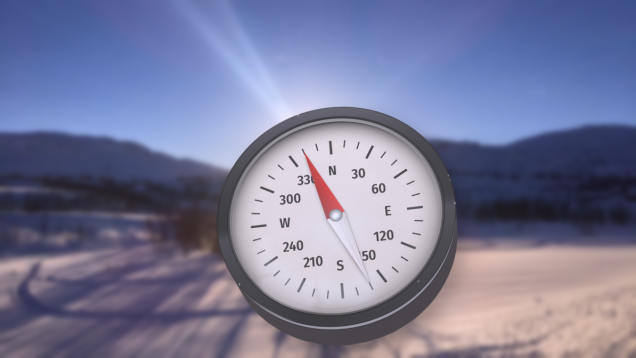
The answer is 340 °
